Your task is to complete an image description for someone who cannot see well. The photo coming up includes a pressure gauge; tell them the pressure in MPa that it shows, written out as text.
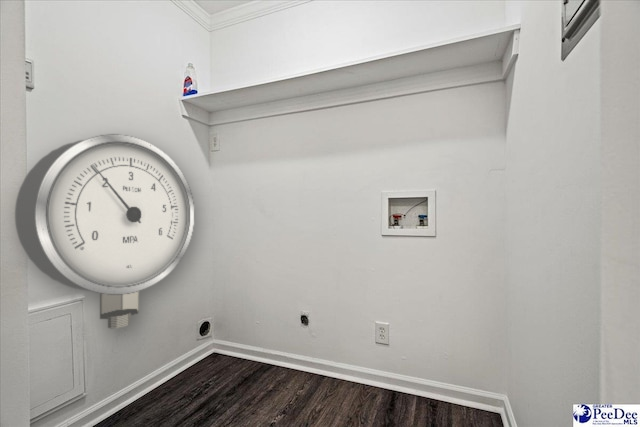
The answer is 2 MPa
